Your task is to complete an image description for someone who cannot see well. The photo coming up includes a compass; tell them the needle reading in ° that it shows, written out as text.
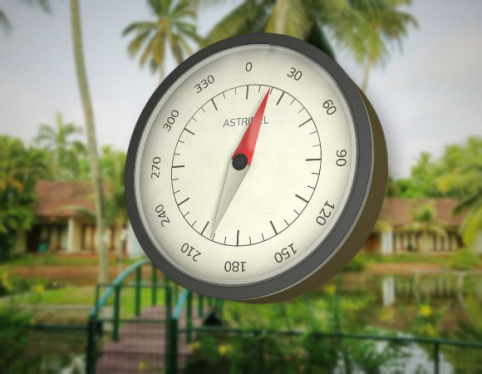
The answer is 20 °
